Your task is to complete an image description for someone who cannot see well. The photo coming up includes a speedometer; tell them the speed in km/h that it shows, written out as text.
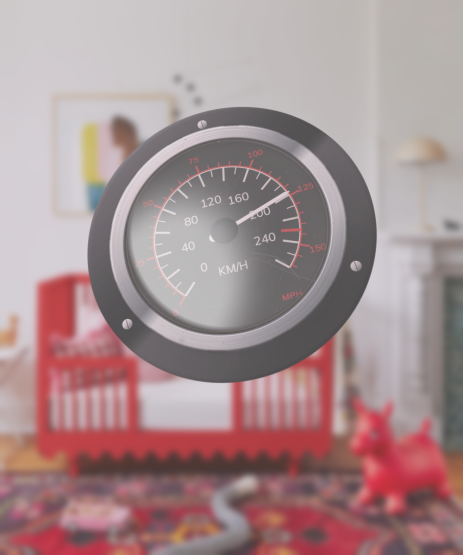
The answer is 200 km/h
